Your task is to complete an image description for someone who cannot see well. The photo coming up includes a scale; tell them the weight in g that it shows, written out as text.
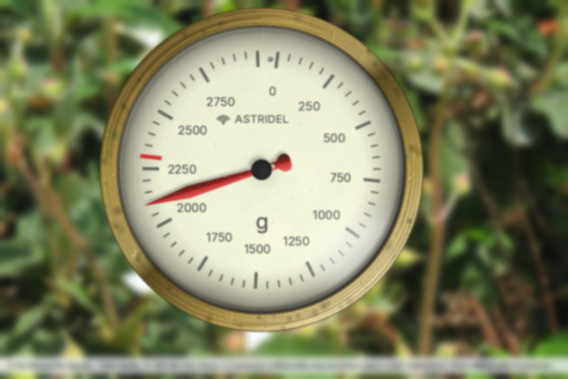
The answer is 2100 g
